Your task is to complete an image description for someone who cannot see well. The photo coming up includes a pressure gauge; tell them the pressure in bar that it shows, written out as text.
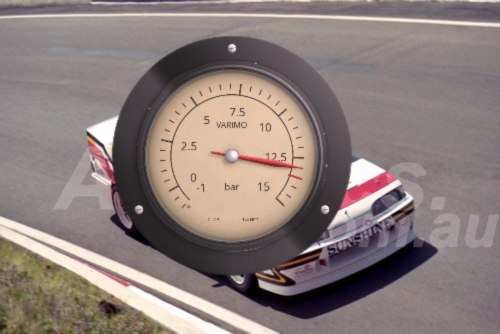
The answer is 13 bar
